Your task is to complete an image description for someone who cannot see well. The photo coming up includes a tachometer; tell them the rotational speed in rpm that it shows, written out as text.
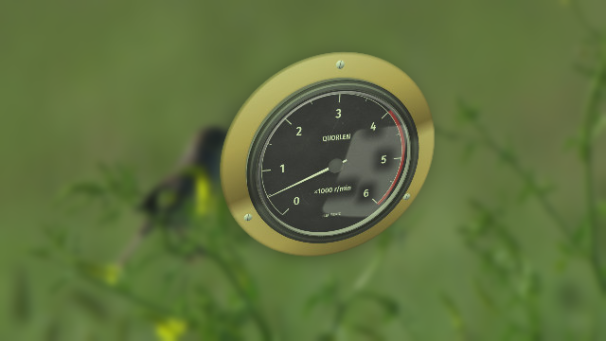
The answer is 500 rpm
